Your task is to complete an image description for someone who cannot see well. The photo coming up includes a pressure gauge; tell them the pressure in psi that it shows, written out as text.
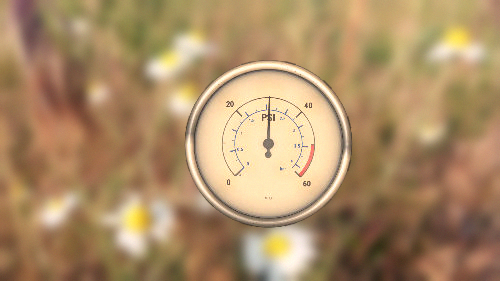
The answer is 30 psi
